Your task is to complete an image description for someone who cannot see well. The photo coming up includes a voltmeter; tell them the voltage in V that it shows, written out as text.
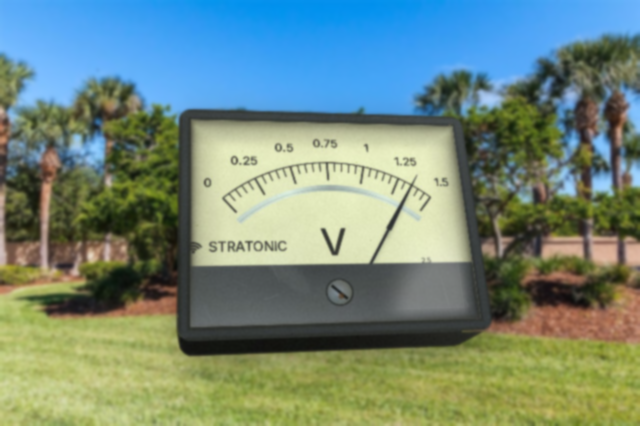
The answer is 1.35 V
